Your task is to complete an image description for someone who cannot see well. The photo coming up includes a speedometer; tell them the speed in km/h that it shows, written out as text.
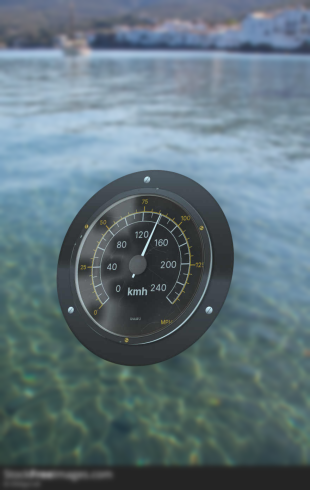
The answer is 140 km/h
